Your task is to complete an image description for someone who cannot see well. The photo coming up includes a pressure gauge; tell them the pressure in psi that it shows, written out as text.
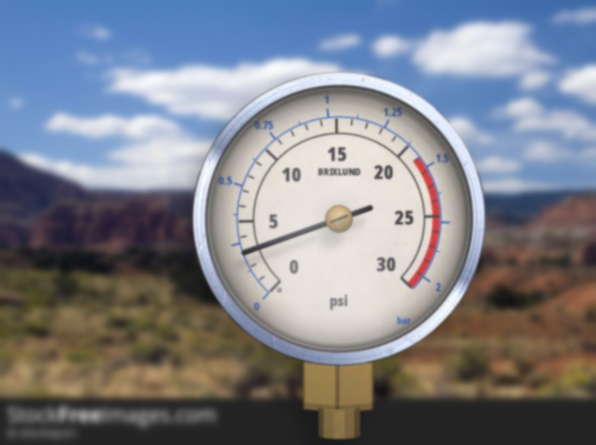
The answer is 3 psi
